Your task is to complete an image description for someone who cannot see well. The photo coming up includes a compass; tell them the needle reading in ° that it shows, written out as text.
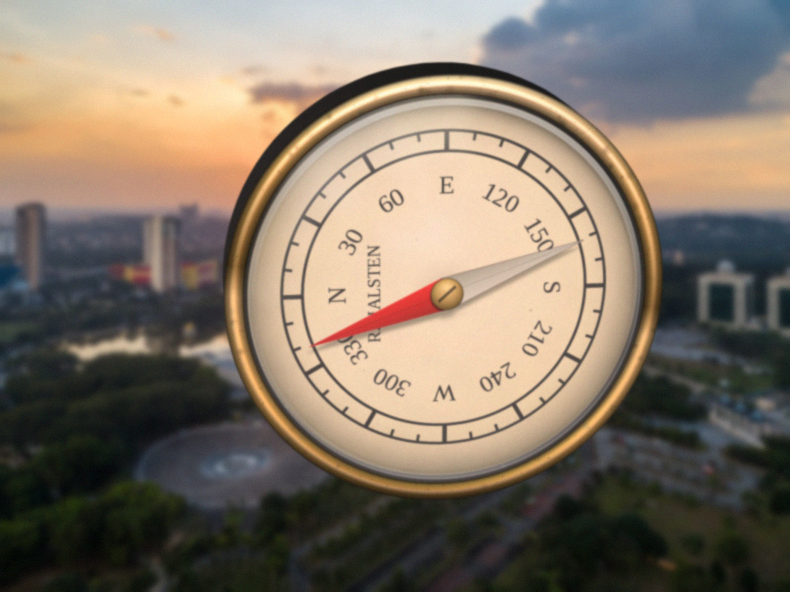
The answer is 340 °
